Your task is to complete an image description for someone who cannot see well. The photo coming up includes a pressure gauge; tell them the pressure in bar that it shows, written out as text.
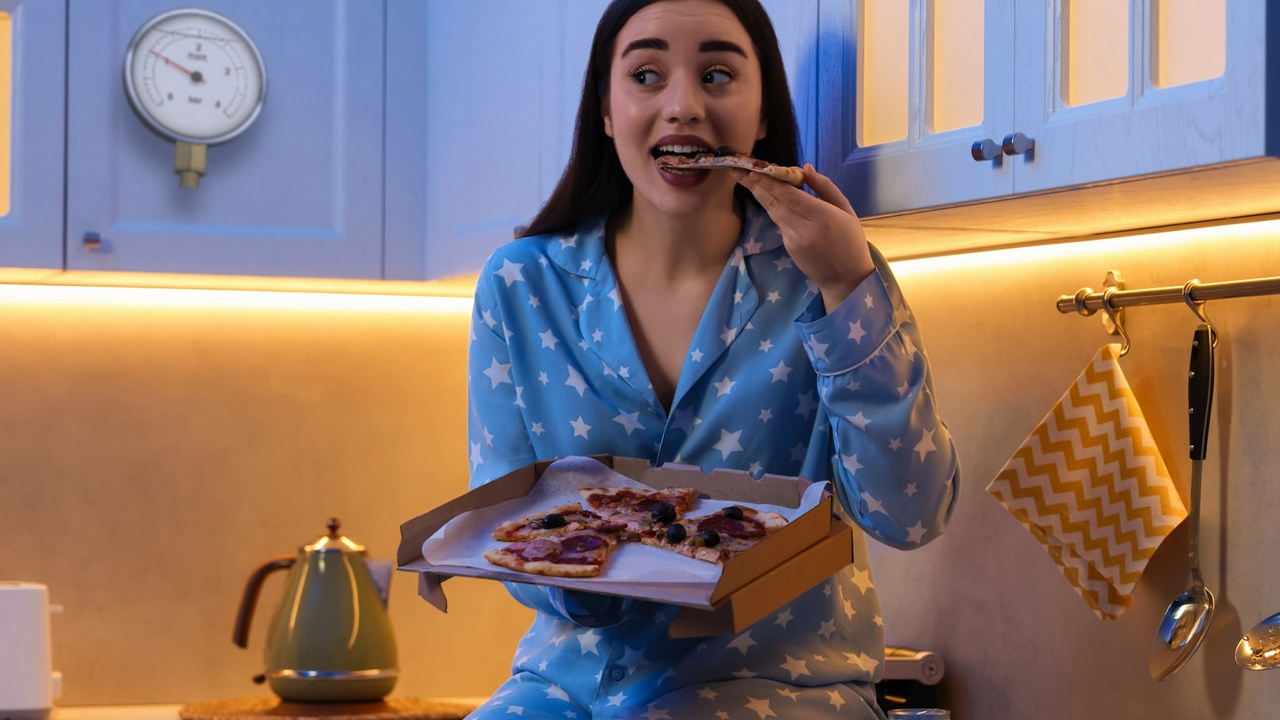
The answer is 1 bar
